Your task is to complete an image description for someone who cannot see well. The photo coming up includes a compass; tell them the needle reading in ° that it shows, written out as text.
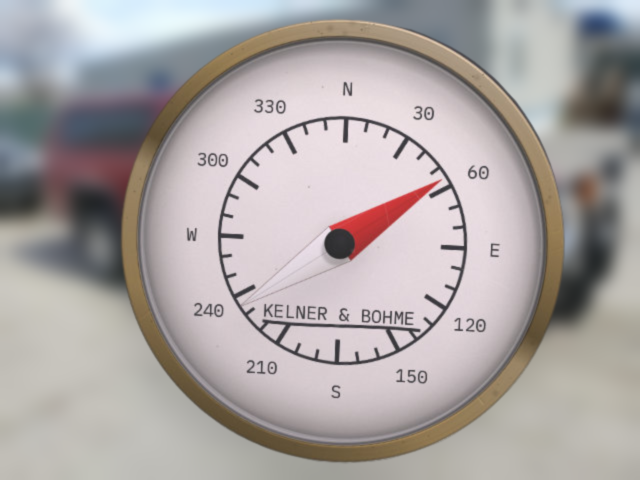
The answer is 55 °
